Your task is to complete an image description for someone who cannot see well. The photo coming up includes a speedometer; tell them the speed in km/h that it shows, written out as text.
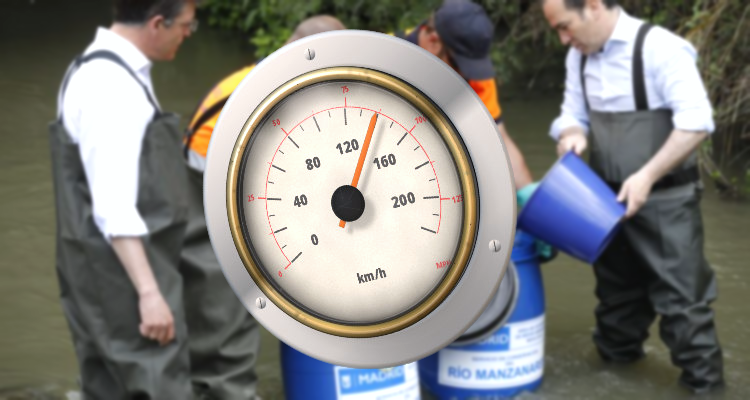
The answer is 140 km/h
